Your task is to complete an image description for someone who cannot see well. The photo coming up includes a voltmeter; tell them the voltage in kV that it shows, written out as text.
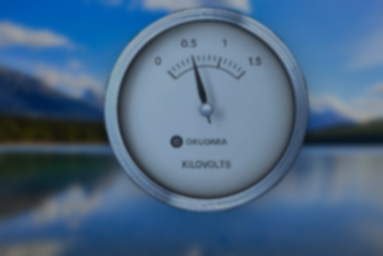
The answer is 0.5 kV
